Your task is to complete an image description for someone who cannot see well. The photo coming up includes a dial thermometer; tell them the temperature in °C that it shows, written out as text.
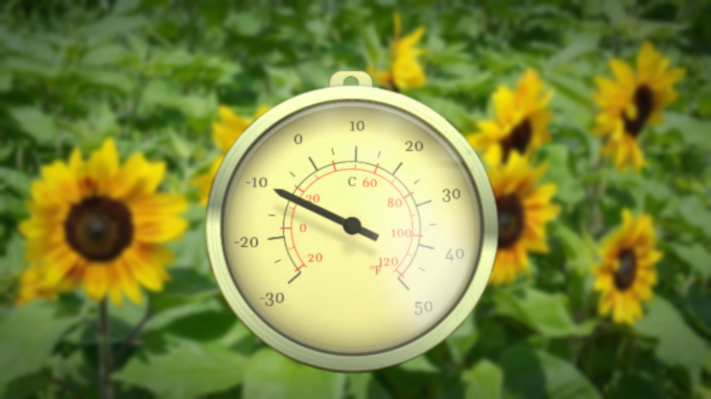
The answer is -10 °C
